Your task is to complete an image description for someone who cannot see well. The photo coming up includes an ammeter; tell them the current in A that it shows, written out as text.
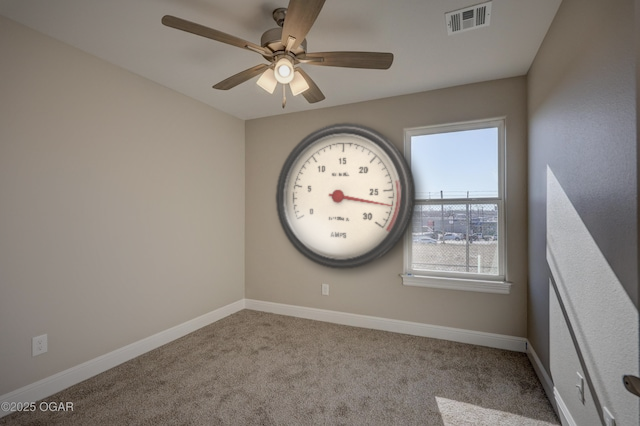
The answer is 27 A
